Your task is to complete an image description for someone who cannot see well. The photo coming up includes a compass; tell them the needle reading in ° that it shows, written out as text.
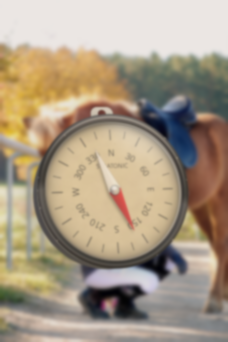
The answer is 157.5 °
